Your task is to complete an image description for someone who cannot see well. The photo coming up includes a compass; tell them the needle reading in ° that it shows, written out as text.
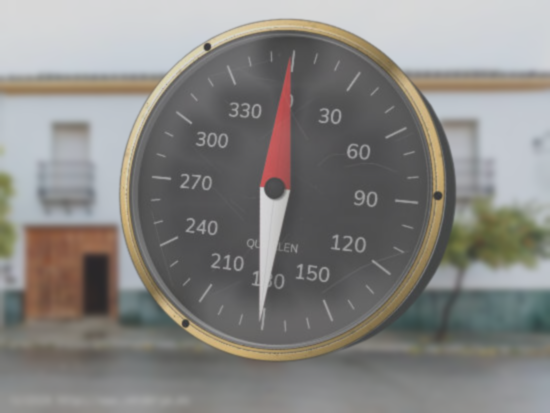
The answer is 0 °
